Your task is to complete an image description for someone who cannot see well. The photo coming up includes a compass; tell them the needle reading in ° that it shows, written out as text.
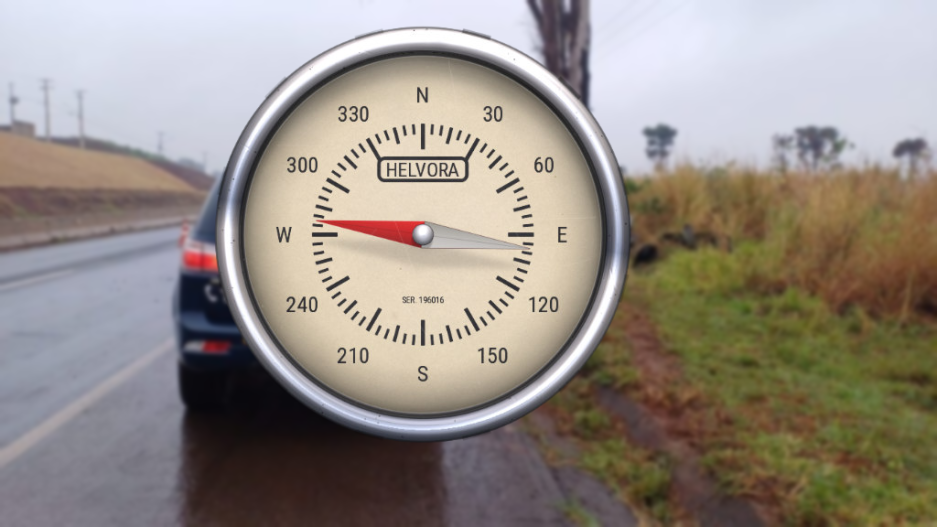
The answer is 277.5 °
